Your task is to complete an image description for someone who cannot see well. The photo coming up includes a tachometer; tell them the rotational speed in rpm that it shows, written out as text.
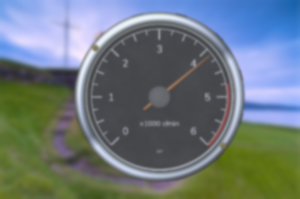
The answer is 4125 rpm
